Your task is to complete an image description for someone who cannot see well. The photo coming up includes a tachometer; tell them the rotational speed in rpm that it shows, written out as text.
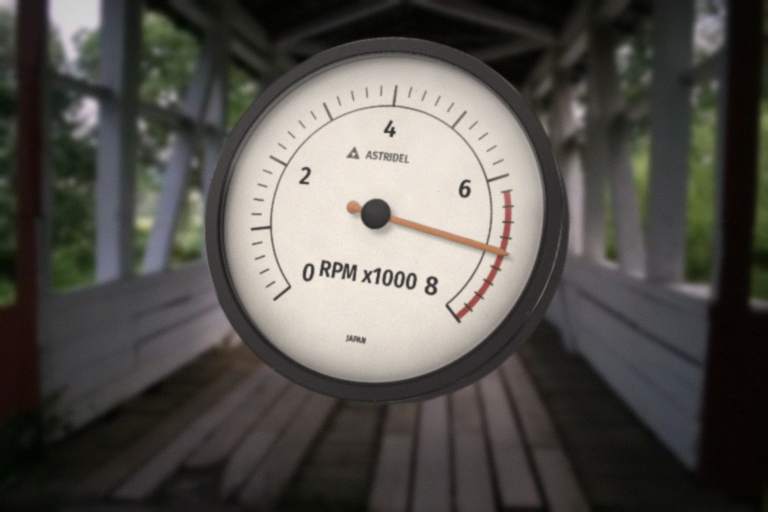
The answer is 7000 rpm
